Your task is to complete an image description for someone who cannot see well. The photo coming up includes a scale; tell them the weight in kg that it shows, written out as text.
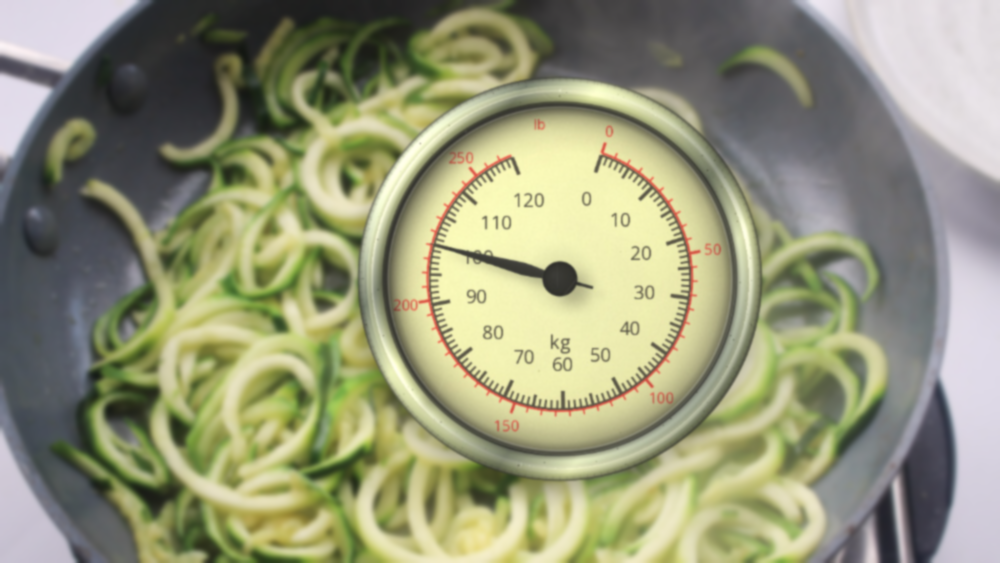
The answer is 100 kg
